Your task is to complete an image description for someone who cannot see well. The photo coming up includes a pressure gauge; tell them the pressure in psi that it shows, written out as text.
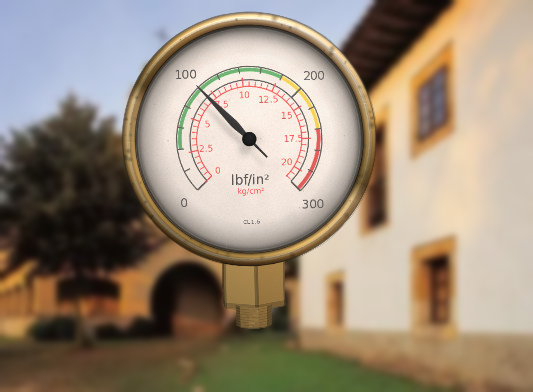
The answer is 100 psi
